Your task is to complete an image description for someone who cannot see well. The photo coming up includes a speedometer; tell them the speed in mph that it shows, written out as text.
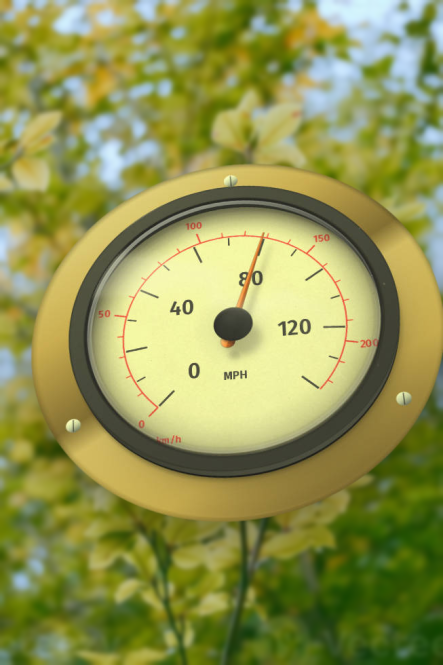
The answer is 80 mph
